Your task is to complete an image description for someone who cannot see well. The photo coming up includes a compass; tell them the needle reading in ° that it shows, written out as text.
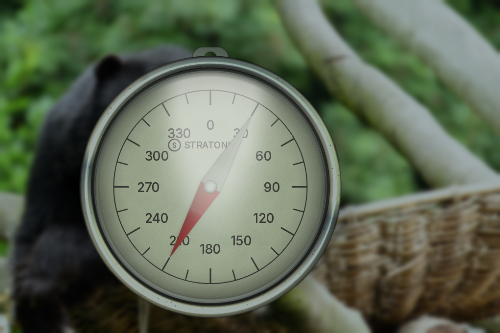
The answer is 210 °
